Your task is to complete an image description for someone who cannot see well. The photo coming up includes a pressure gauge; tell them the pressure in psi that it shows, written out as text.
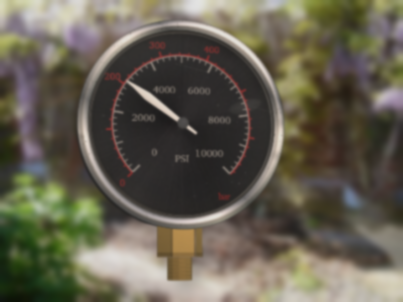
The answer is 3000 psi
